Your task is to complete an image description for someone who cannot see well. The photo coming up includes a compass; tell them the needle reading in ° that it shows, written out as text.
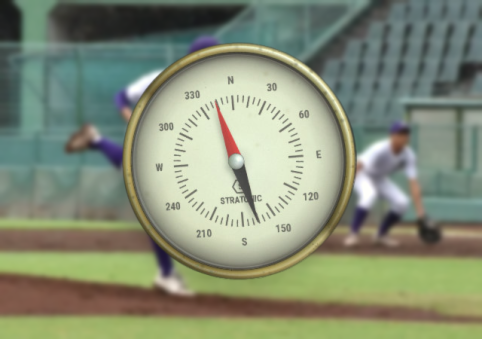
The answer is 345 °
